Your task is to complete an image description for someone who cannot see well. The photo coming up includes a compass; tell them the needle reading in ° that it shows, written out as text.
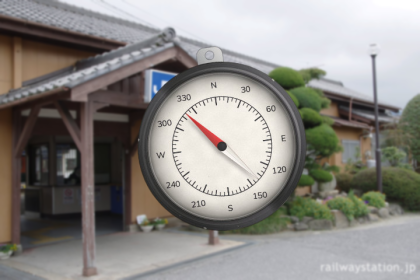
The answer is 320 °
